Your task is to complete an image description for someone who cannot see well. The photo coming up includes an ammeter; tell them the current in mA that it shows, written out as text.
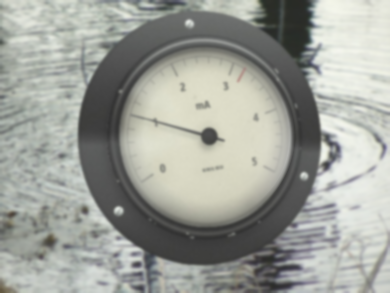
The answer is 1 mA
